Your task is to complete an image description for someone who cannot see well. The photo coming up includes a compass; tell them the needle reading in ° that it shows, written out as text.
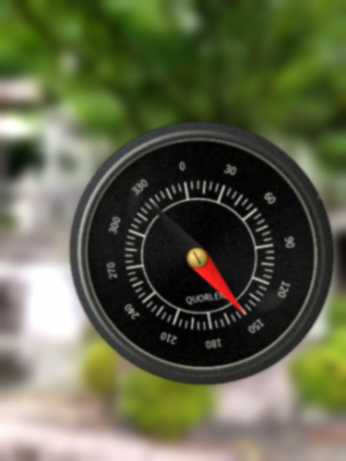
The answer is 150 °
